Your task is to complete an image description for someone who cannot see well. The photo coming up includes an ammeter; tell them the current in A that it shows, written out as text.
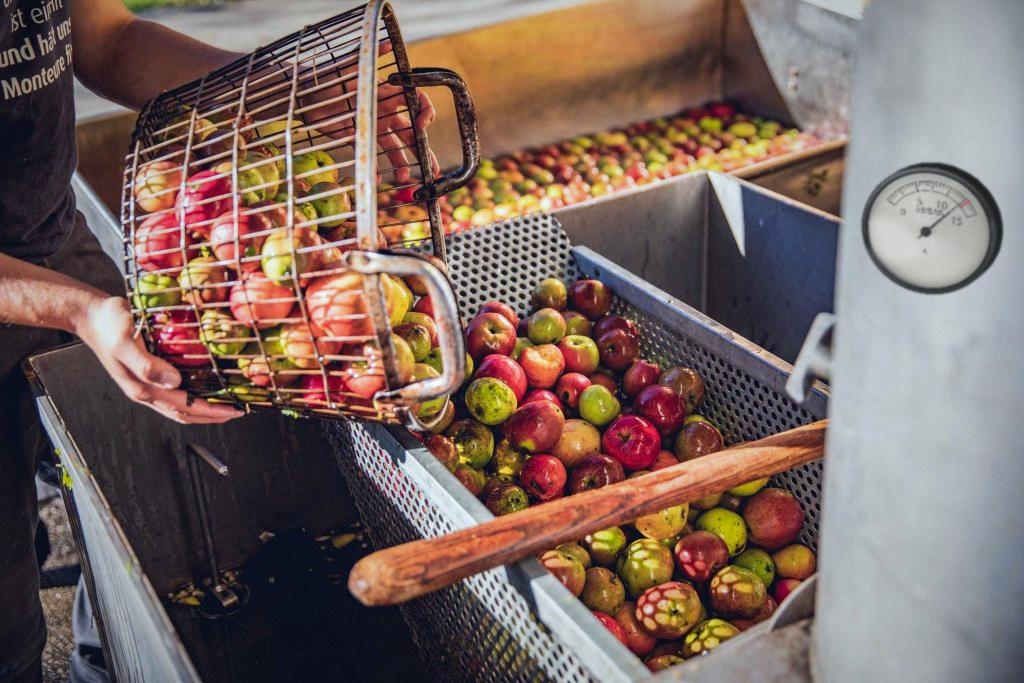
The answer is 12.5 A
